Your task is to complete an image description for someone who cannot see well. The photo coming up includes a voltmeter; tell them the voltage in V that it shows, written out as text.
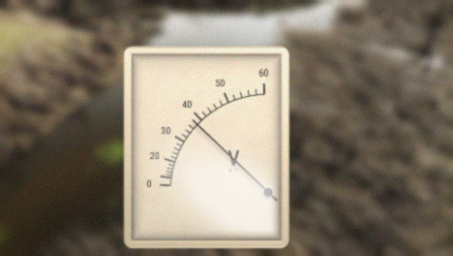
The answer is 38 V
